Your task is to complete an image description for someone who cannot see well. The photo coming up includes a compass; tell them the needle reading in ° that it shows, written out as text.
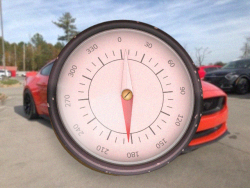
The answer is 185 °
